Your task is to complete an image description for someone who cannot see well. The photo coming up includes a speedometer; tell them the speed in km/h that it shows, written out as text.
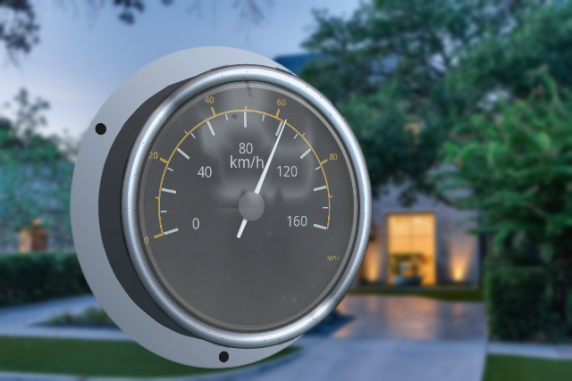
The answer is 100 km/h
